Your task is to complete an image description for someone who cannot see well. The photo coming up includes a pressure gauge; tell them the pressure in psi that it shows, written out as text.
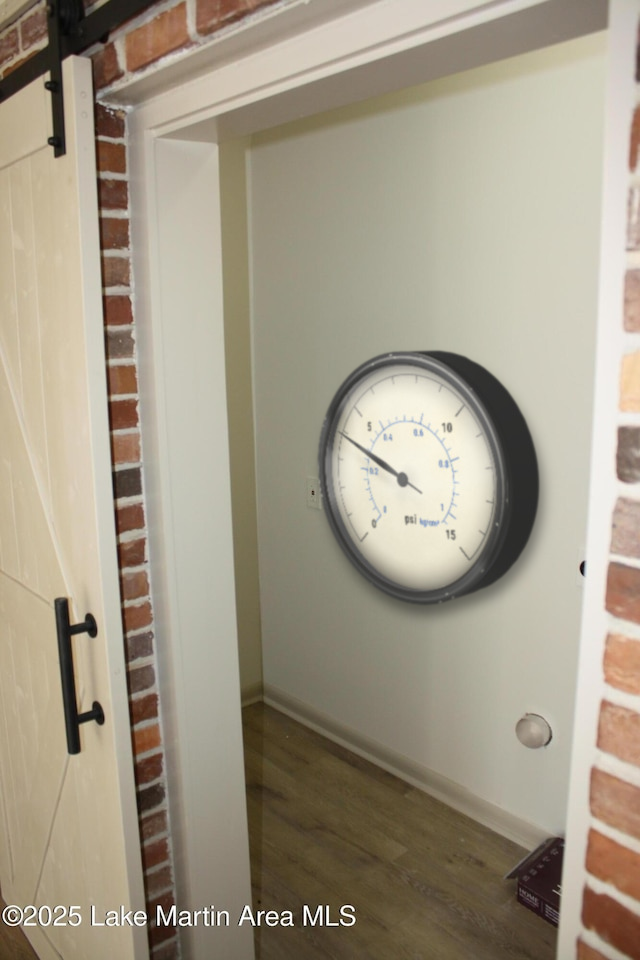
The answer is 4 psi
